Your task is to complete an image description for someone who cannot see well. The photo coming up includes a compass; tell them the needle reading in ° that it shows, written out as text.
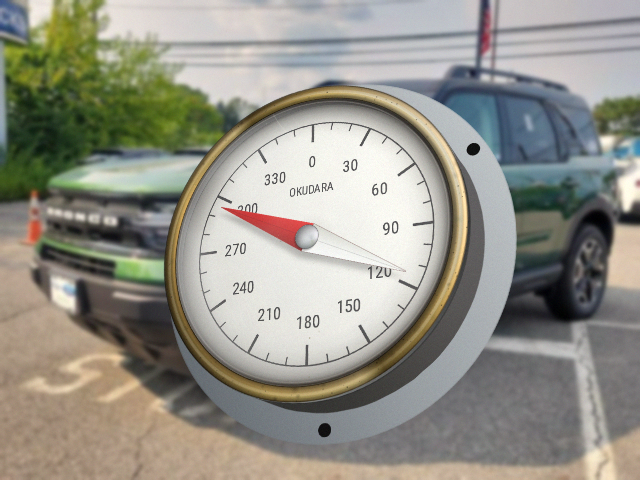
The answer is 295 °
